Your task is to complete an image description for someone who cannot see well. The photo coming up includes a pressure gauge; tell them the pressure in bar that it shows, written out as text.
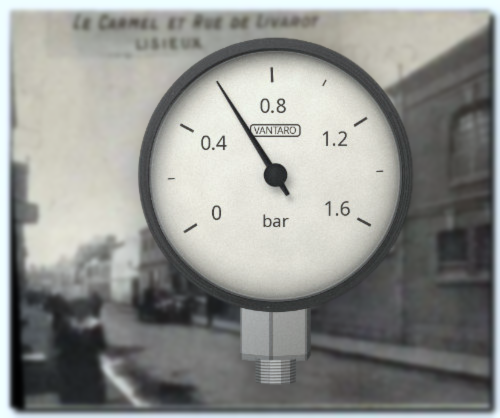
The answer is 0.6 bar
